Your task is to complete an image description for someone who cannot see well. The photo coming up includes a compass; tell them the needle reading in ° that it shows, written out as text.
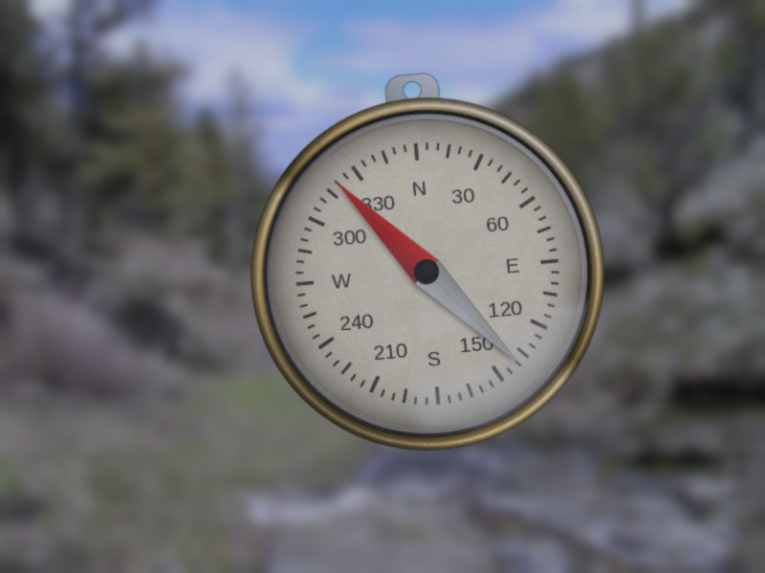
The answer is 320 °
